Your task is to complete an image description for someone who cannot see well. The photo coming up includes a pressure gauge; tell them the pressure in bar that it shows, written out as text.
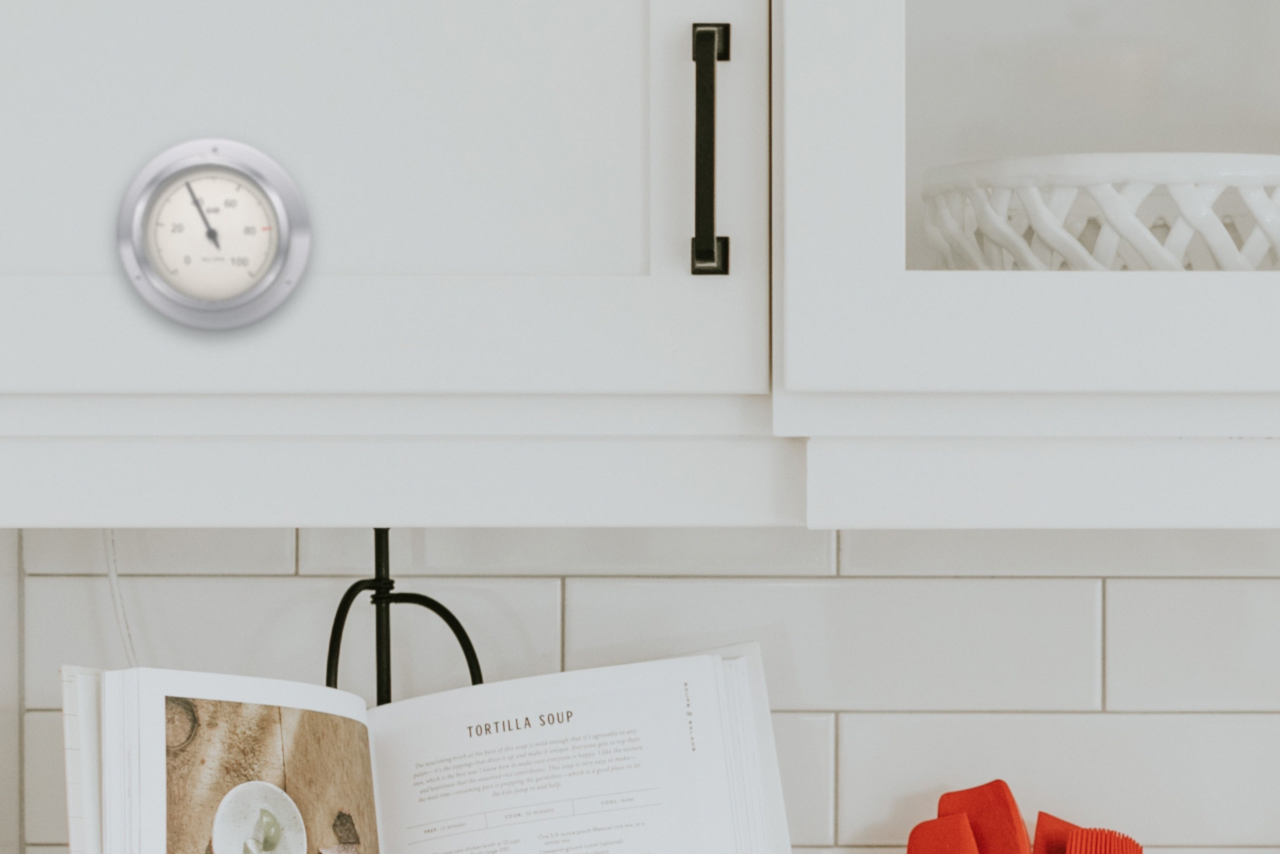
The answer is 40 bar
